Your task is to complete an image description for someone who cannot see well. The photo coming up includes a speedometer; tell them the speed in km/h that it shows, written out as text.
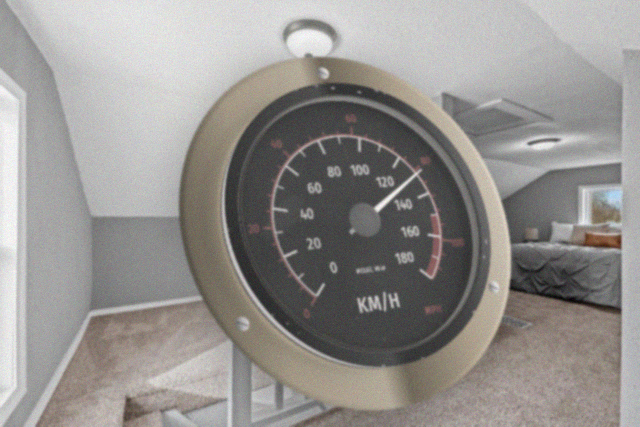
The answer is 130 km/h
